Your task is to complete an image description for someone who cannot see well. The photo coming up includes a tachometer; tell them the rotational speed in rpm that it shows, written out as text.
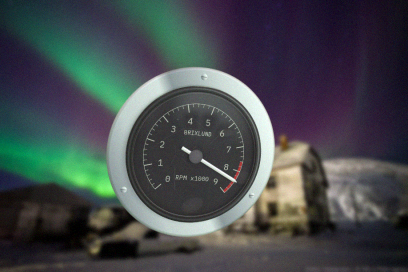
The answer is 8400 rpm
